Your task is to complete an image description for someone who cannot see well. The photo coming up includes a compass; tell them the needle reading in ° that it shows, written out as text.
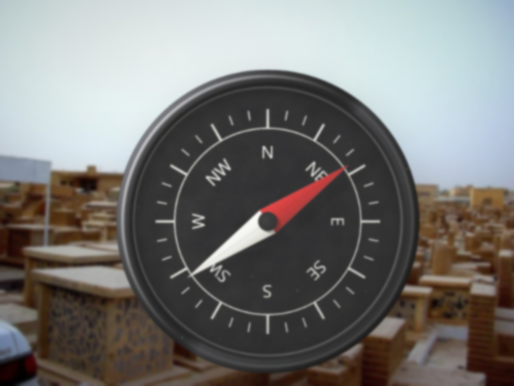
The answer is 55 °
